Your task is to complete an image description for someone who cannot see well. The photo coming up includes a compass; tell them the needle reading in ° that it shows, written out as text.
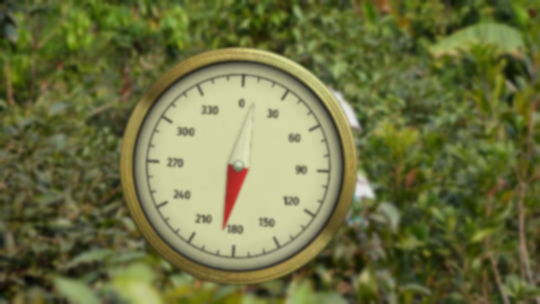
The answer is 190 °
